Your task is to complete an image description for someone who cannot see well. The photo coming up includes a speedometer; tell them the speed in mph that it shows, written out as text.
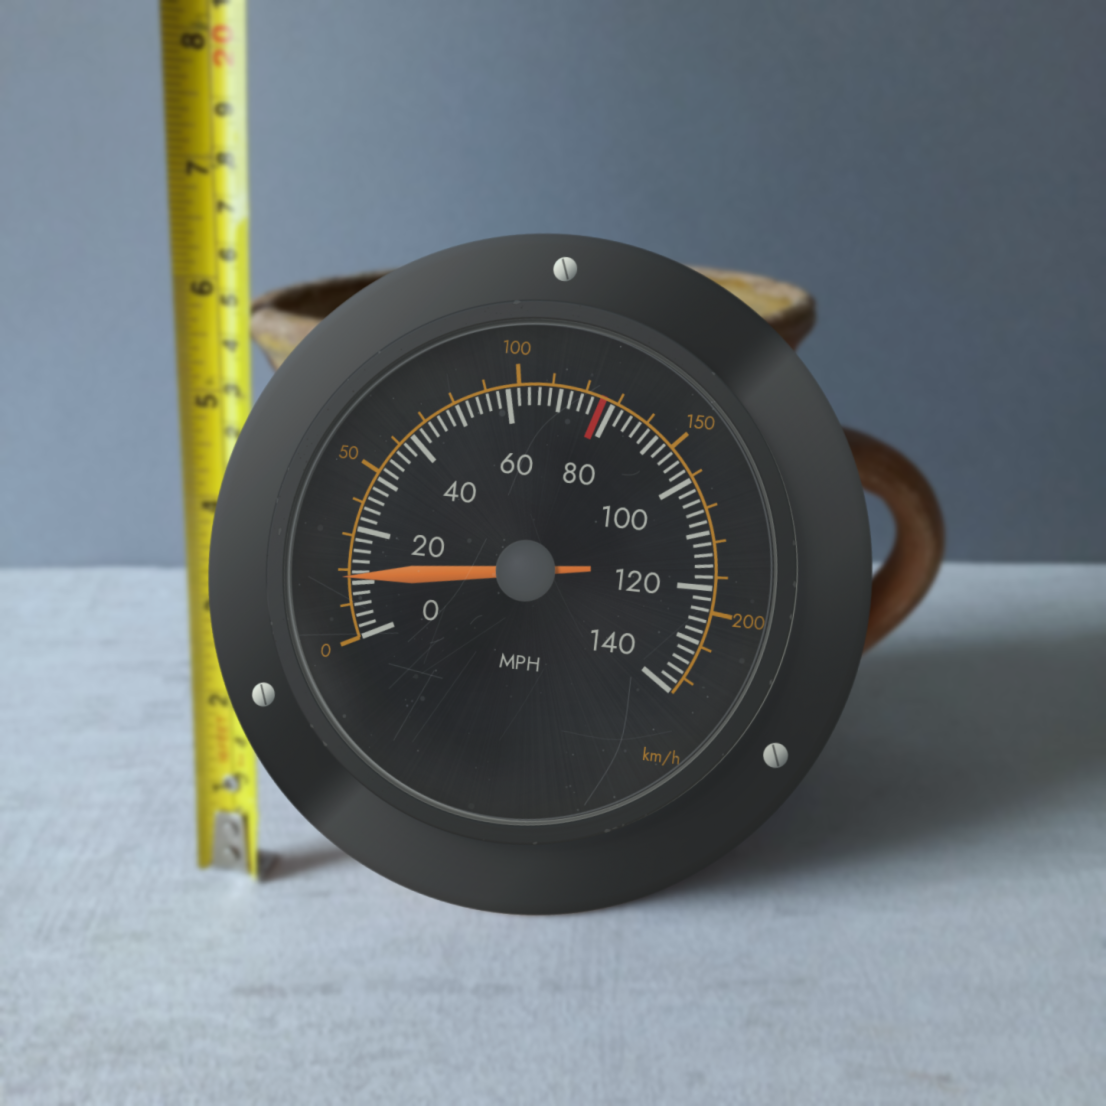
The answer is 11 mph
